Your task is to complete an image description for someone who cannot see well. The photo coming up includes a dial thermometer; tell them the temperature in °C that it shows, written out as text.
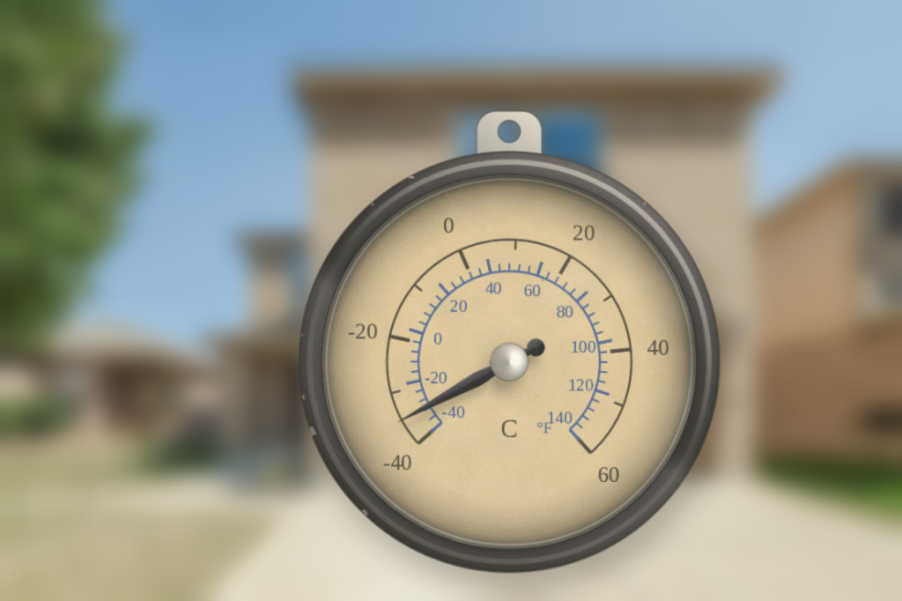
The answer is -35 °C
